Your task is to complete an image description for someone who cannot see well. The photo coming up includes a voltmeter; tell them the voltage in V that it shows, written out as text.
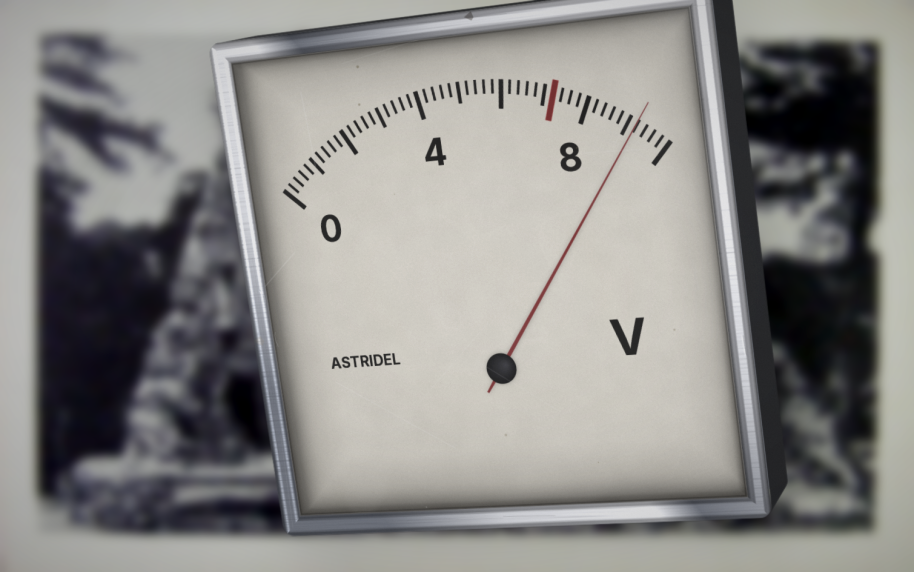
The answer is 9.2 V
